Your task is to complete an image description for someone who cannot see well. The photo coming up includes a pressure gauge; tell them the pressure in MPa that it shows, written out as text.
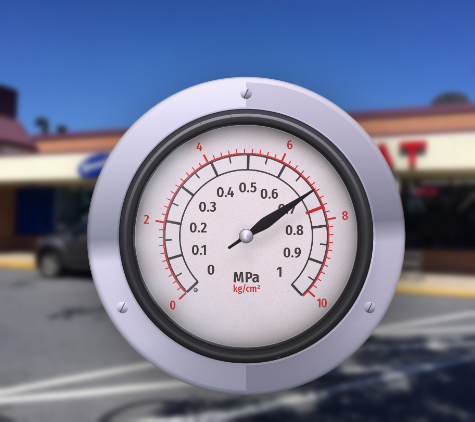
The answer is 0.7 MPa
